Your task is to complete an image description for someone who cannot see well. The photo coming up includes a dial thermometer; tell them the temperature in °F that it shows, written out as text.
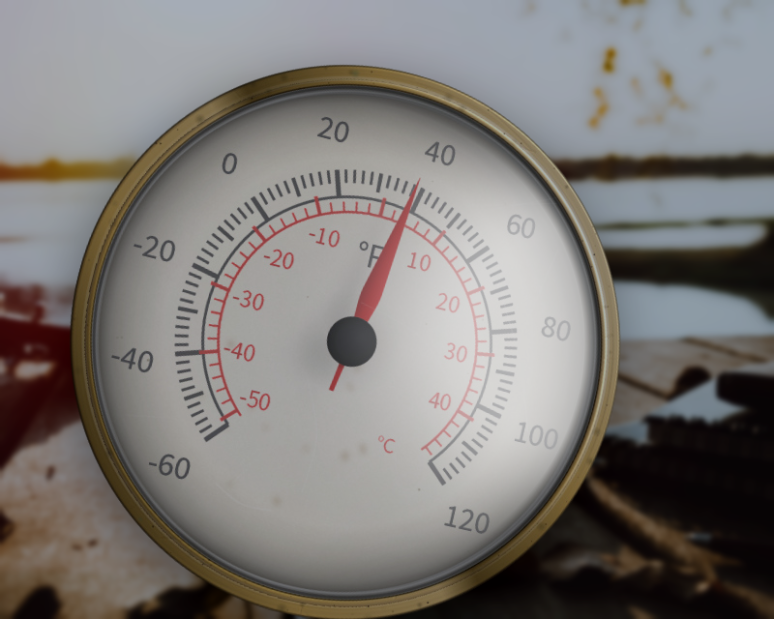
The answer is 38 °F
